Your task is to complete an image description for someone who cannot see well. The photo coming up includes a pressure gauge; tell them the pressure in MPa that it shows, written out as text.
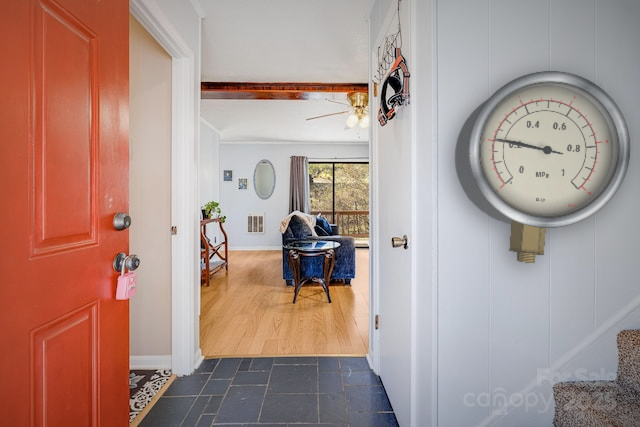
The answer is 0.2 MPa
